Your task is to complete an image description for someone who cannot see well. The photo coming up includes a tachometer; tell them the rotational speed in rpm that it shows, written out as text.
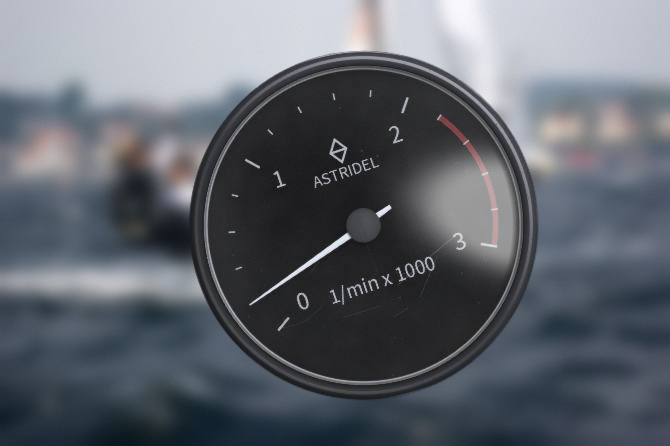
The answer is 200 rpm
